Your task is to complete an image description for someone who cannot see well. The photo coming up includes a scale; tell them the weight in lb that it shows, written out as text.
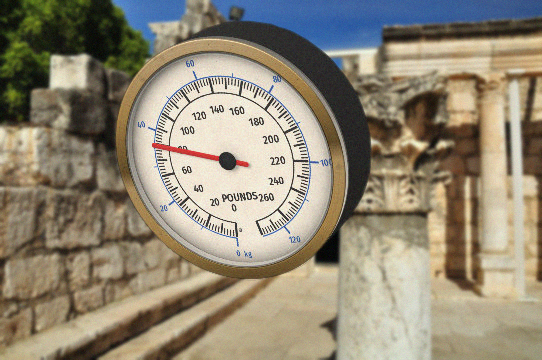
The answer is 80 lb
